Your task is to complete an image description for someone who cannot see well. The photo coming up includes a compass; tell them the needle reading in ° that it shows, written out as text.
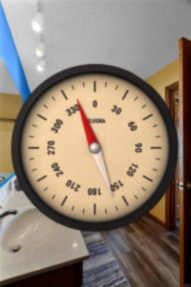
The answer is 340 °
